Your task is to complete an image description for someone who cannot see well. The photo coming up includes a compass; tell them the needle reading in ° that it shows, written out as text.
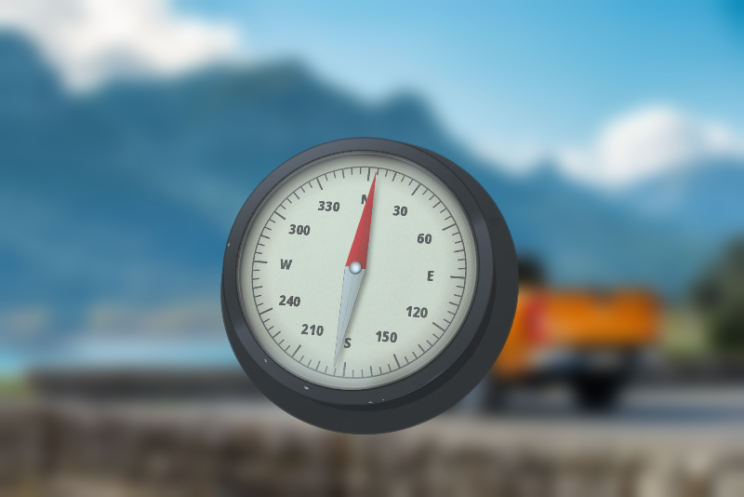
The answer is 5 °
